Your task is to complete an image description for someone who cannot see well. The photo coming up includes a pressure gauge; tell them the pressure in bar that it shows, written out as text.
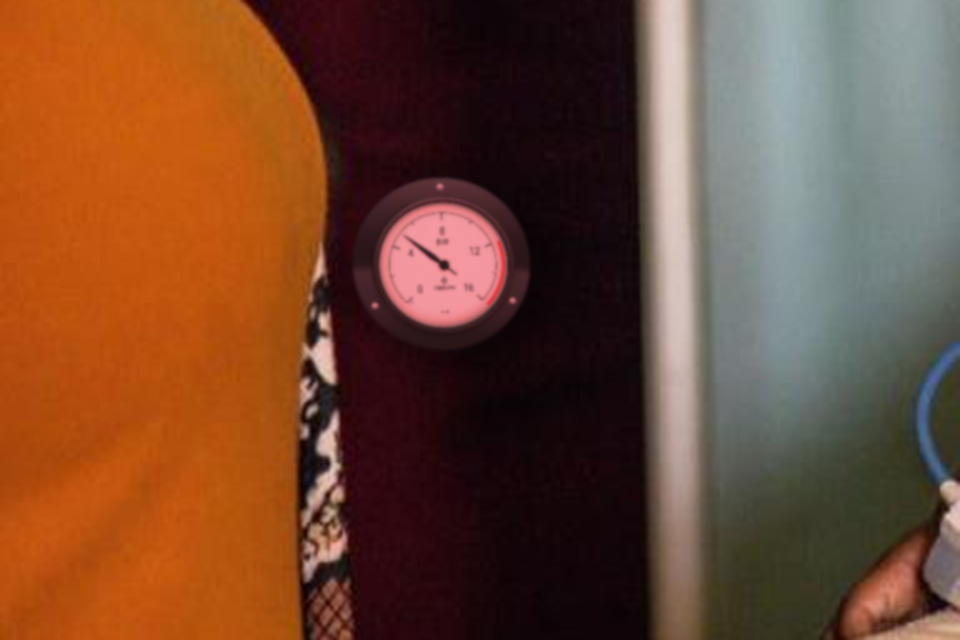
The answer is 5 bar
